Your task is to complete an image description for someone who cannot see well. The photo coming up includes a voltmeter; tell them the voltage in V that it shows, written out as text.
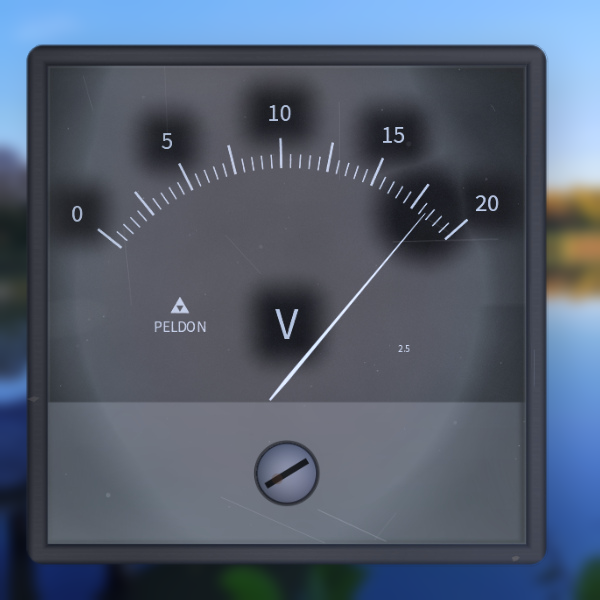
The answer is 18.25 V
